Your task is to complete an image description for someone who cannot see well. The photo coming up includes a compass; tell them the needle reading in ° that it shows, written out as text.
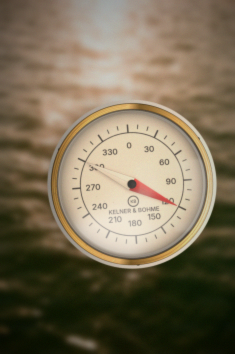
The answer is 120 °
